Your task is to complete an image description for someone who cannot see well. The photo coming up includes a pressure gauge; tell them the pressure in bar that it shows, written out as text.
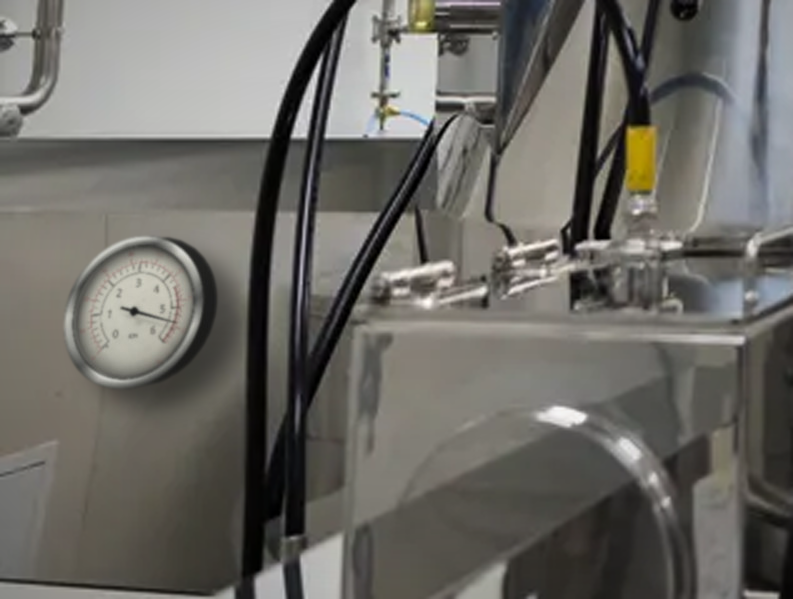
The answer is 5.4 bar
